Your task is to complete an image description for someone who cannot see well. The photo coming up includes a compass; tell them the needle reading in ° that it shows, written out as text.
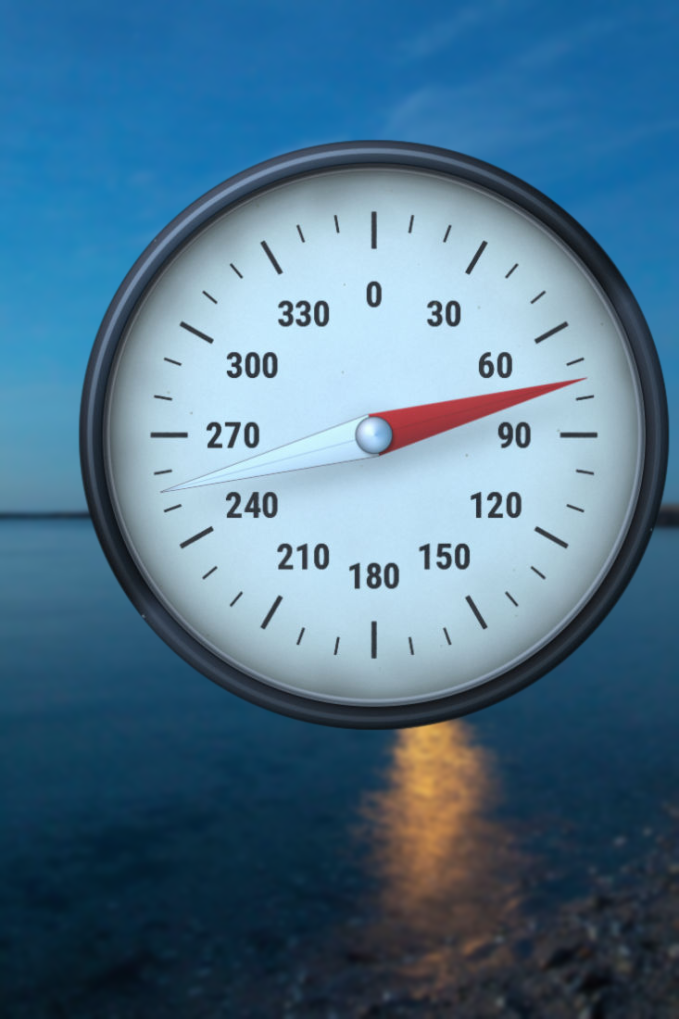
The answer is 75 °
